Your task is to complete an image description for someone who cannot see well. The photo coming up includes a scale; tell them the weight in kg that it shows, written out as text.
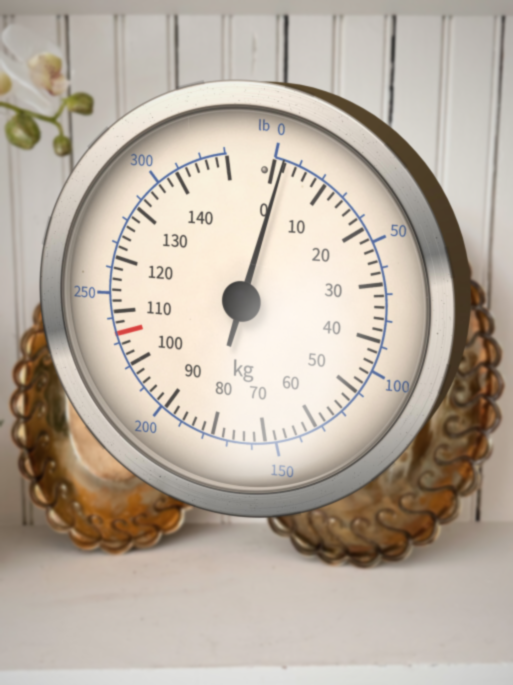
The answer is 2 kg
